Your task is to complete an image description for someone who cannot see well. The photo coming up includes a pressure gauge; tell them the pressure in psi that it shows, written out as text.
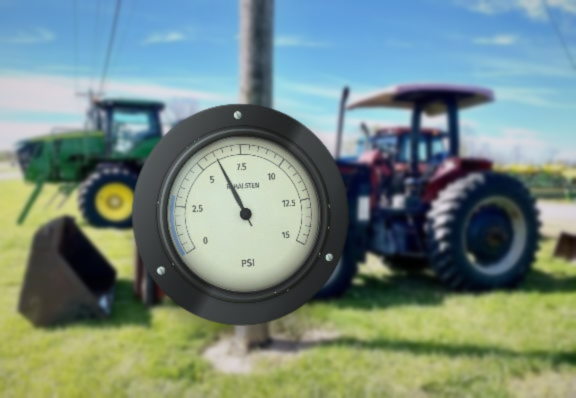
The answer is 6 psi
